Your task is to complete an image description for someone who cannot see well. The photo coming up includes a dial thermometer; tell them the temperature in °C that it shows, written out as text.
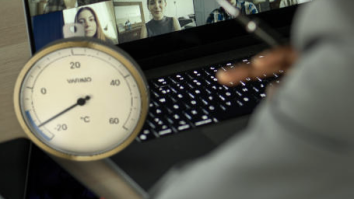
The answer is -14 °C
